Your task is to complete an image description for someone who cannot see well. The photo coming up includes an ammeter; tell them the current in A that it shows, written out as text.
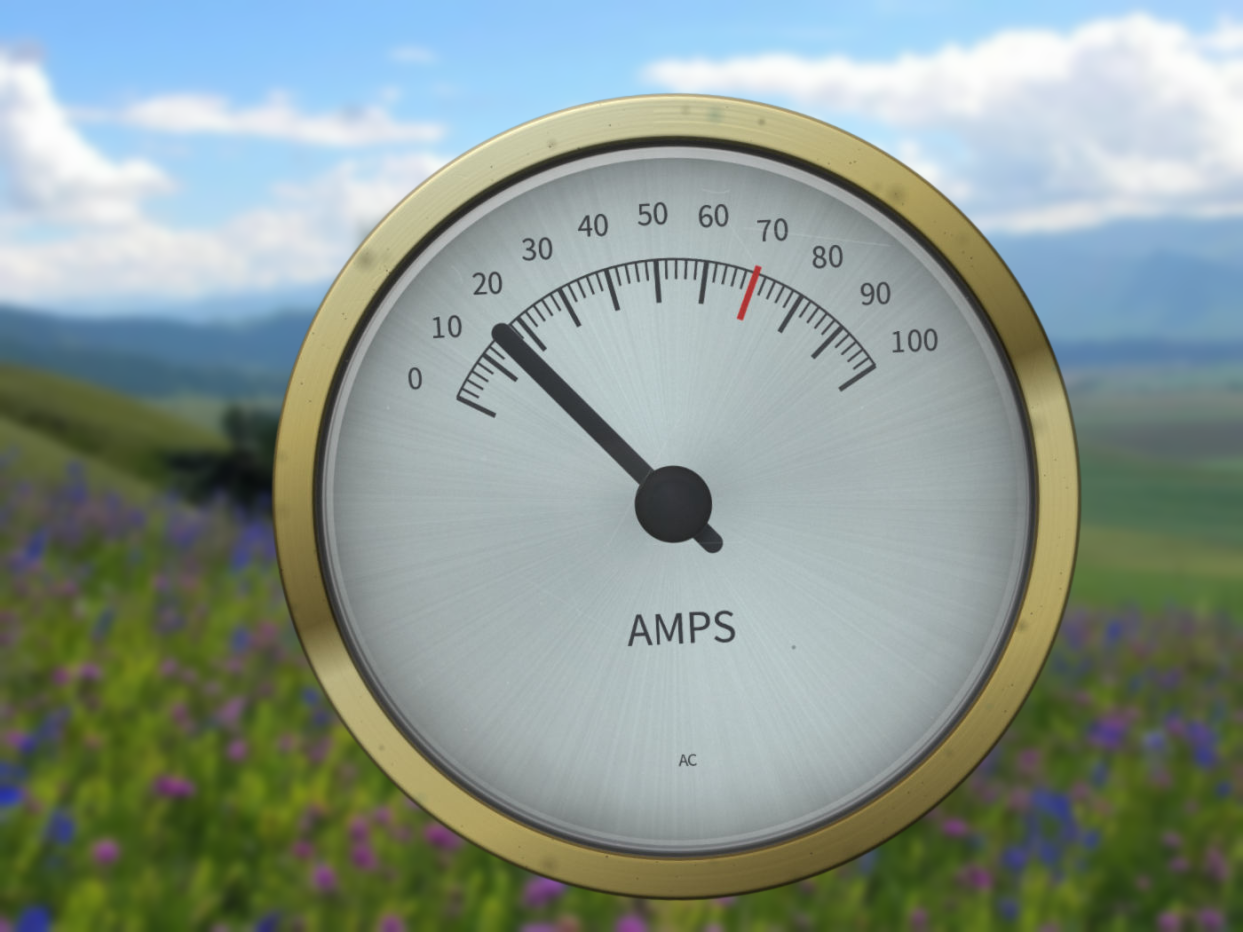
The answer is 16 A
